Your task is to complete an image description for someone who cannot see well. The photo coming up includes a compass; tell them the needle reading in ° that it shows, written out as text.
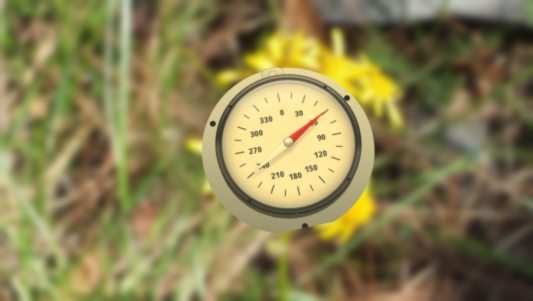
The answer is 60 °
